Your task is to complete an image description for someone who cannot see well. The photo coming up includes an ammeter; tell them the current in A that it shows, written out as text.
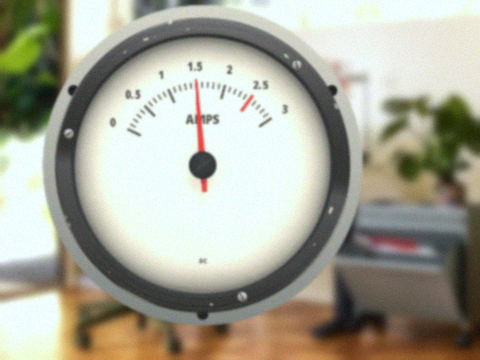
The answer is 1.5 A
